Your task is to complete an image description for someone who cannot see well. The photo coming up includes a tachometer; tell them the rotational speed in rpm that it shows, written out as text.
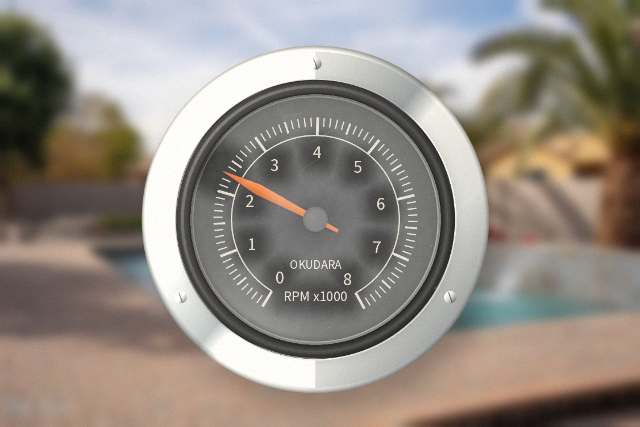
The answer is 2300 rpm
